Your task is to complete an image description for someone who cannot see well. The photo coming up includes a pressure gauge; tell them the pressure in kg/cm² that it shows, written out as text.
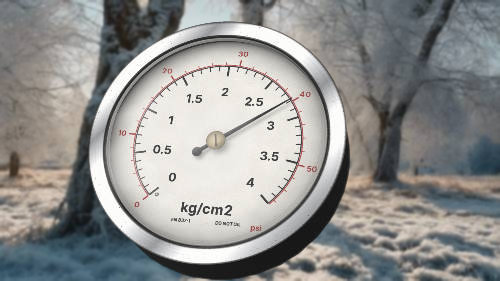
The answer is 2.8 kg/cm²
